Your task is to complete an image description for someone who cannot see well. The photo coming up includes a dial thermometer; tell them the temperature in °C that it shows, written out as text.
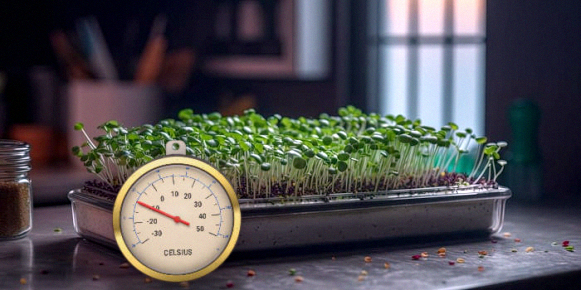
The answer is -10 °C
